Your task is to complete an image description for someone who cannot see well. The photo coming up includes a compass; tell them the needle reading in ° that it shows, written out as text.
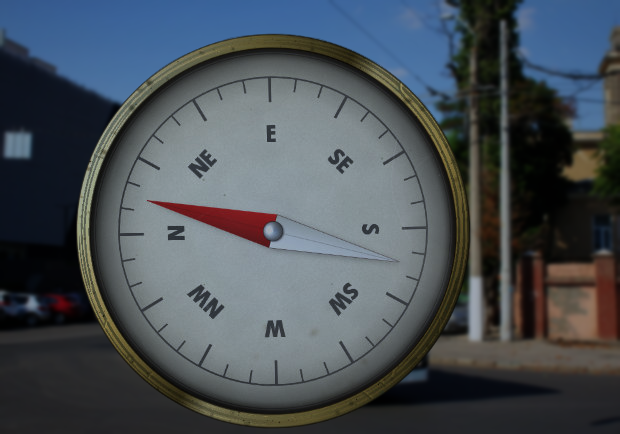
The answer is 15 °
